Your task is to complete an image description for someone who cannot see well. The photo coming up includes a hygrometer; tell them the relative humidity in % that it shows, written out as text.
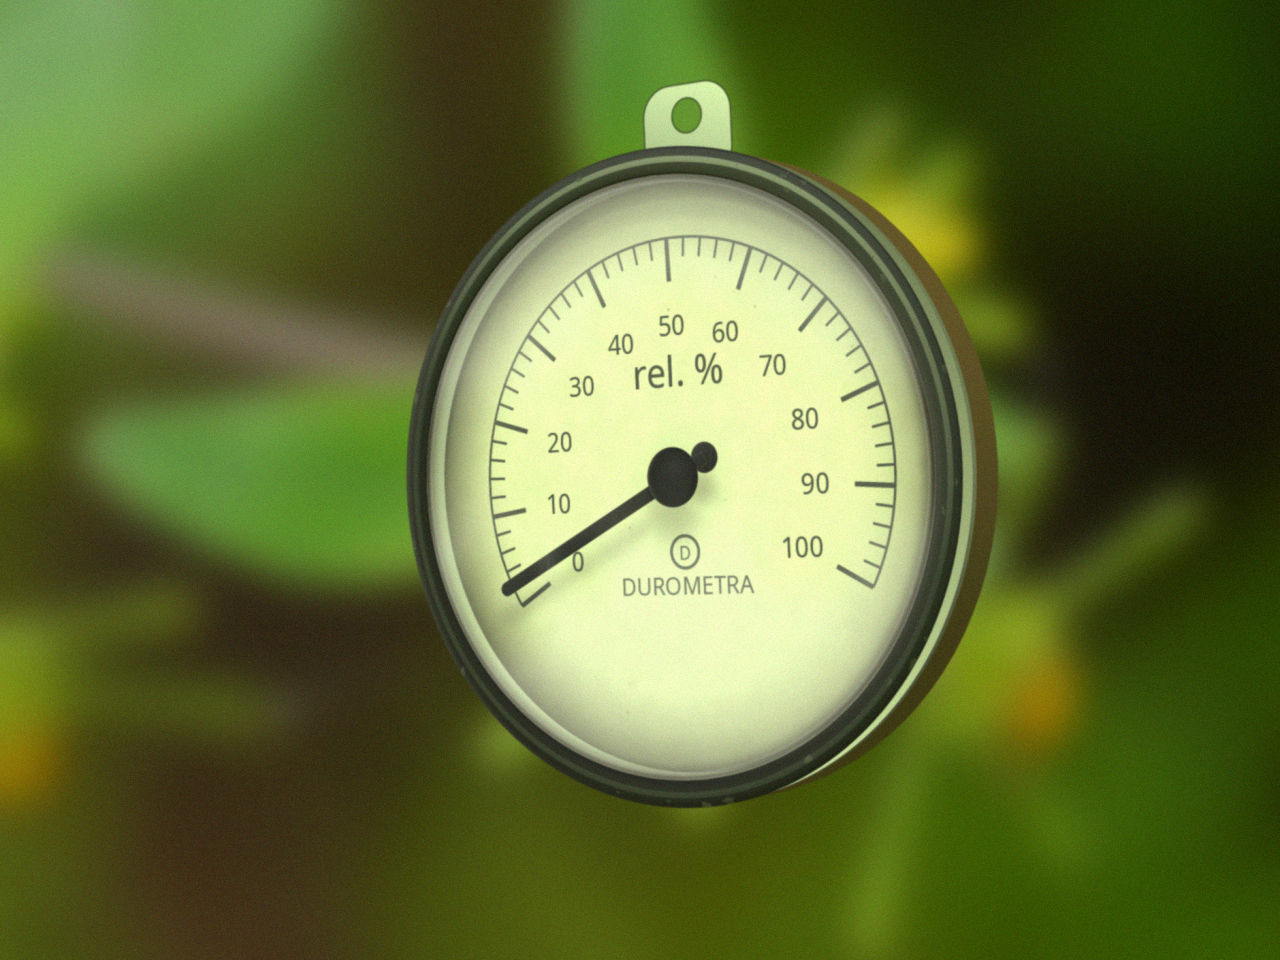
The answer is 2 %
